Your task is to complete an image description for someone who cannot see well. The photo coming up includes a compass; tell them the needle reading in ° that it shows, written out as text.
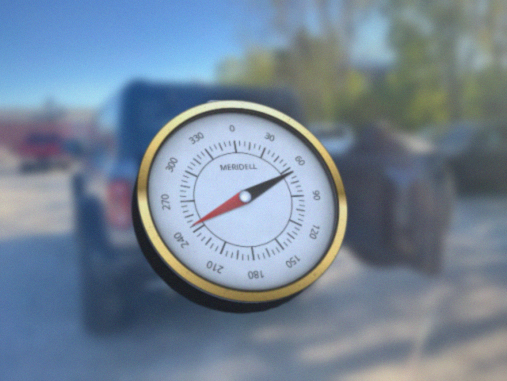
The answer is 245 °
